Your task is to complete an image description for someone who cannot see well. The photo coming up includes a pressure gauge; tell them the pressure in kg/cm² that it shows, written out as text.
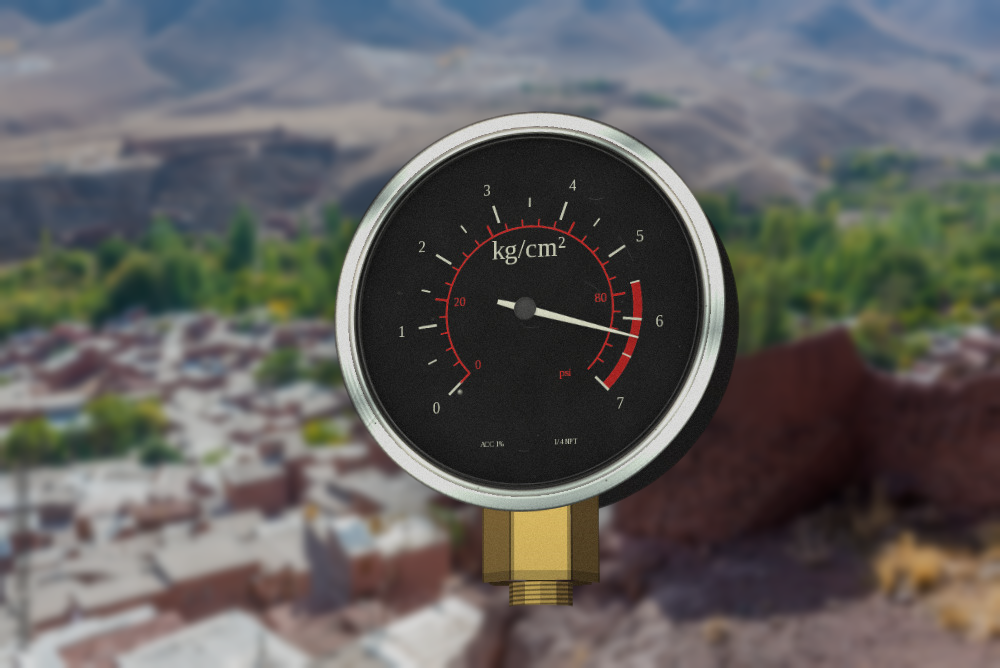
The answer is 6.25 kg/cm²
